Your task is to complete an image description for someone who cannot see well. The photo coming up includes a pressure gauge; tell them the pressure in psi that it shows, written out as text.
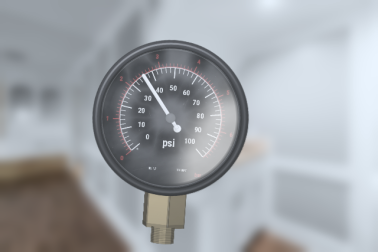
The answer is 36 psi
